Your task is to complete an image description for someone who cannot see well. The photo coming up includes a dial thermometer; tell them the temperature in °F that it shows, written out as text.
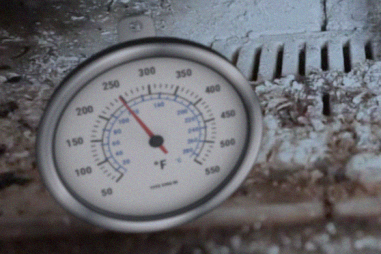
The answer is 250 °F
